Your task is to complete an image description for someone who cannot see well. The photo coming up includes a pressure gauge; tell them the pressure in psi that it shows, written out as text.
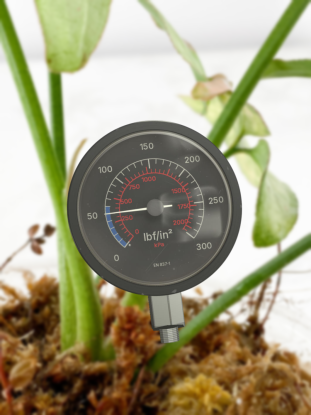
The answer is 50 psi
